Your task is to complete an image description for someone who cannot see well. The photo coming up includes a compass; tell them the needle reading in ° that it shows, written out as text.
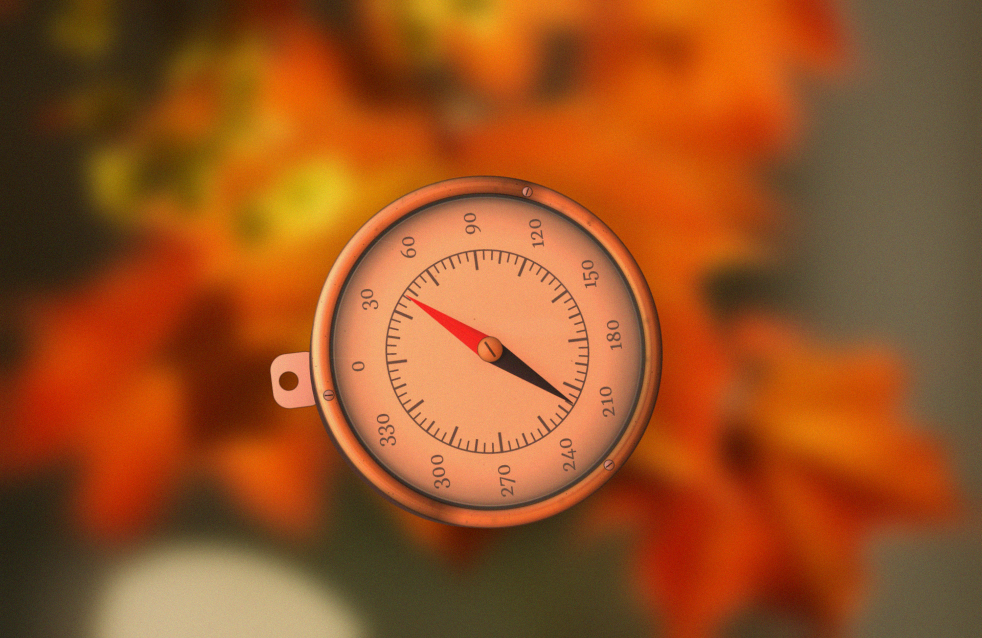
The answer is 40 °
